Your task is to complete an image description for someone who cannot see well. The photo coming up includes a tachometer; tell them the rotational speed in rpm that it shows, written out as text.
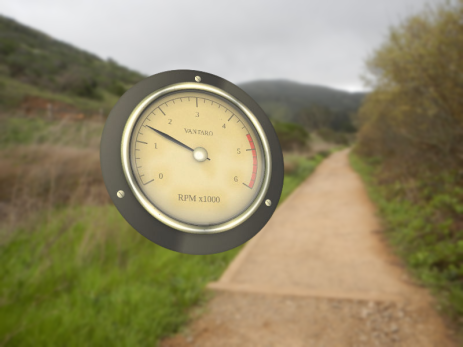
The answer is 1400 rpm
